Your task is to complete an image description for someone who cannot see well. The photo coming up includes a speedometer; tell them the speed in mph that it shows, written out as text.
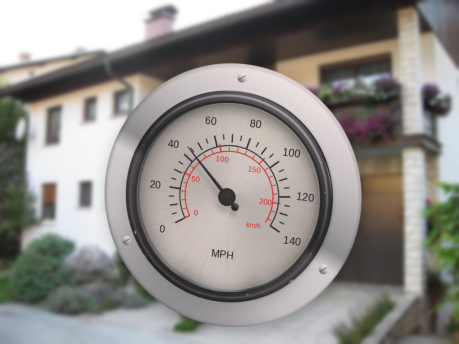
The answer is 45 mph
